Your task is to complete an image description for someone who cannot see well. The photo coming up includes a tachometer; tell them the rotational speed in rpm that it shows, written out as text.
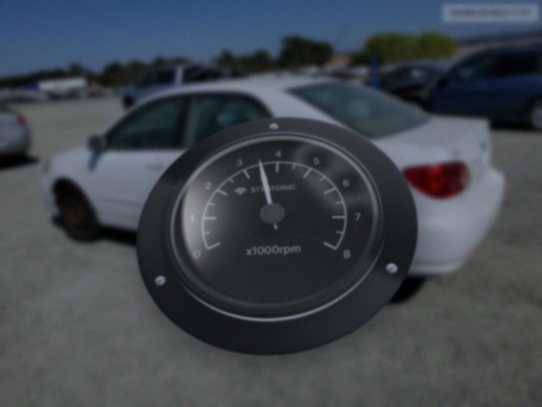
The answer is 3500 rpm
